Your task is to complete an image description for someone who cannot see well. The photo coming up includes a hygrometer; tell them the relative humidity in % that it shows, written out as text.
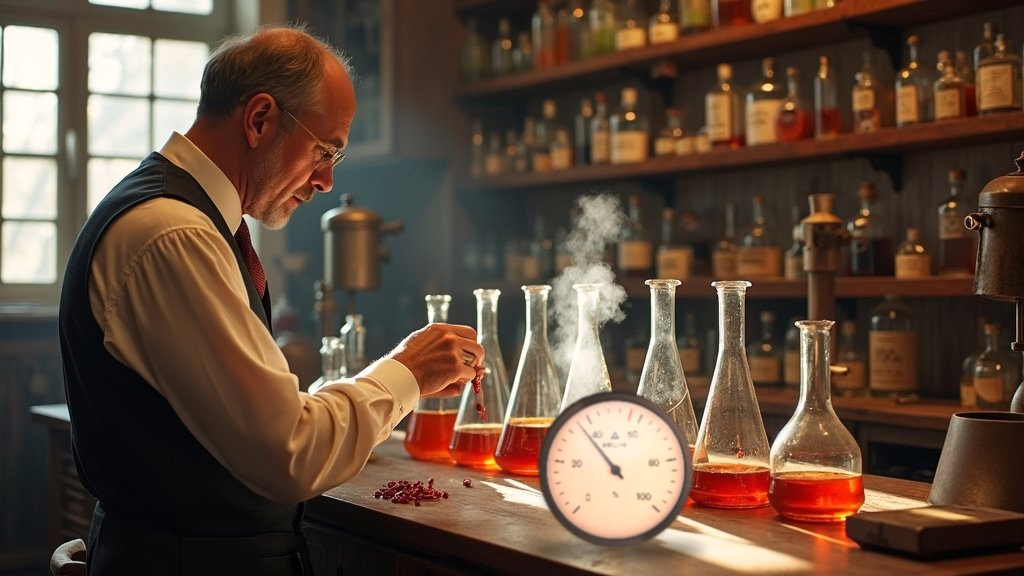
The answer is 36 %
